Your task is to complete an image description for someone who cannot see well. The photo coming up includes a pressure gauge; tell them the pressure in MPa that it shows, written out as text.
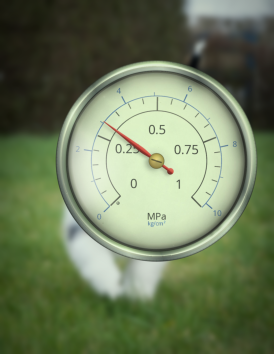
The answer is 0.3 MPa
